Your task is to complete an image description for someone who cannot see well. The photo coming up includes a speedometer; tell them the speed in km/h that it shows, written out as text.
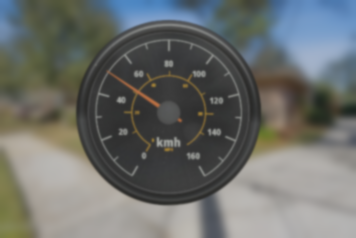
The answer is 50 km/h
